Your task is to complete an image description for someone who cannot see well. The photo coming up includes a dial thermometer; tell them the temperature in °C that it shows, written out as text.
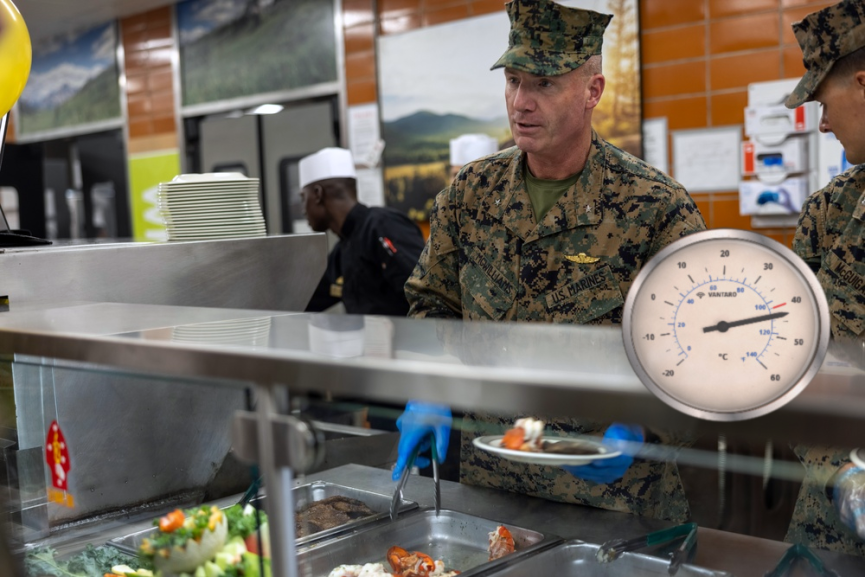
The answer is 42.5 °C
